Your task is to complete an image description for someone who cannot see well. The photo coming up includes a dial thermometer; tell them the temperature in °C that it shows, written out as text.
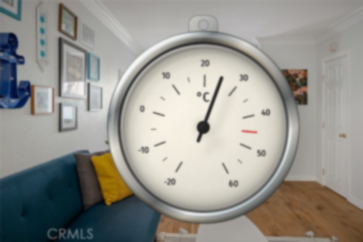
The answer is 25 °C
